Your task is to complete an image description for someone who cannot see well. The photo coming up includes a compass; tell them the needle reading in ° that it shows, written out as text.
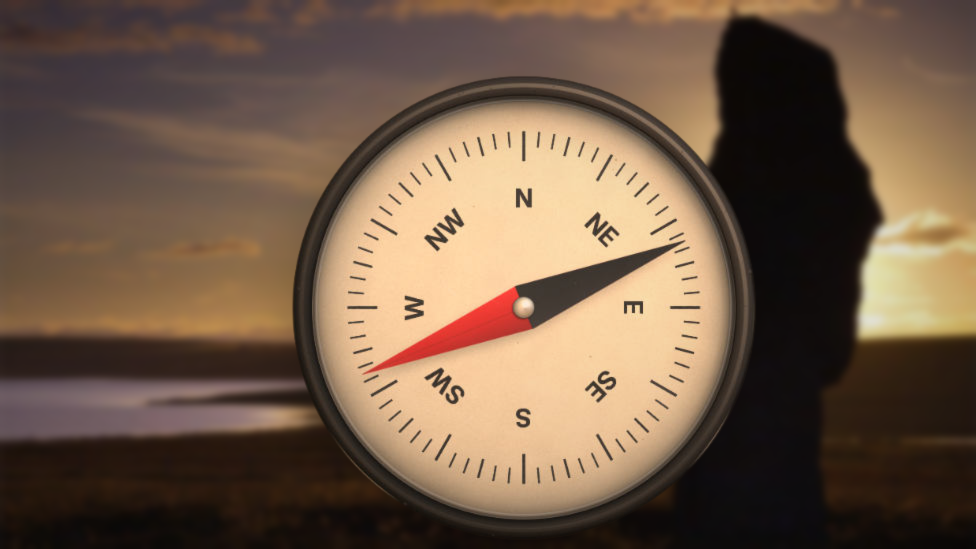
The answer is 247.5 °
